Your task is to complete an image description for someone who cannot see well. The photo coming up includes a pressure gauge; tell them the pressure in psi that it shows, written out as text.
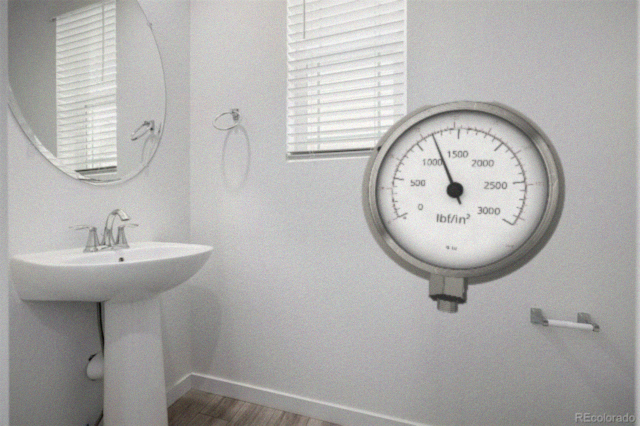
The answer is 1200 psi
